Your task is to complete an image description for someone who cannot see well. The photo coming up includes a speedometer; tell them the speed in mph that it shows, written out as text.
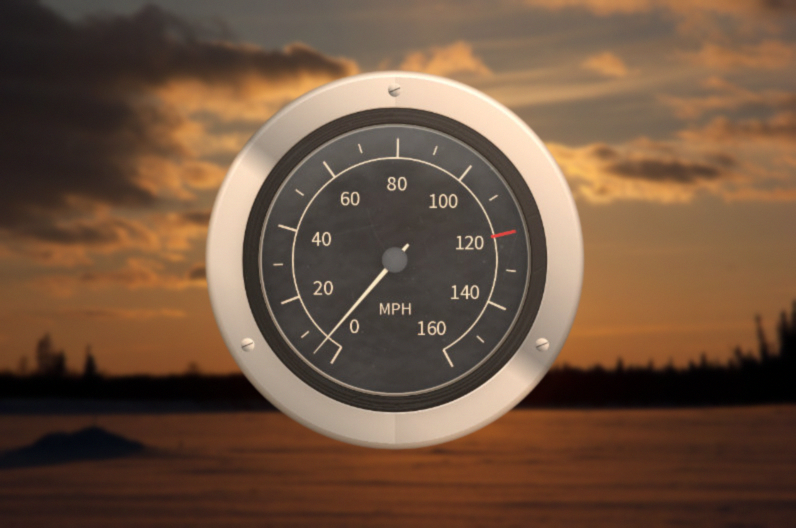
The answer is 5 mph
